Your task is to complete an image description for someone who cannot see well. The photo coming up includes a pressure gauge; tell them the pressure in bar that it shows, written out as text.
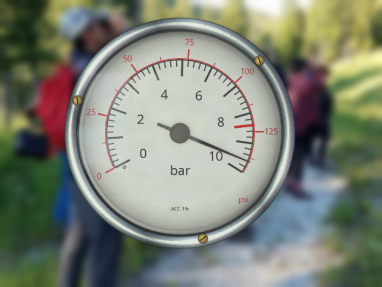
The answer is 9.6 bar
